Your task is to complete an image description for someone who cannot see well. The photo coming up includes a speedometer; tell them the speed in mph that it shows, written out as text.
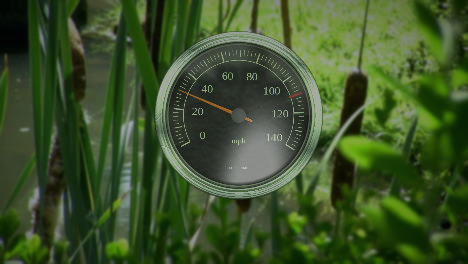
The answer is 30 mph
